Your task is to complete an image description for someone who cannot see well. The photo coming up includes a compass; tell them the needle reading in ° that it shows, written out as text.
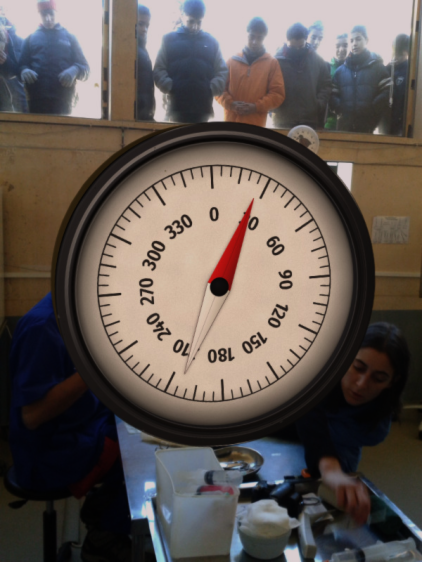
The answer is 25 °
